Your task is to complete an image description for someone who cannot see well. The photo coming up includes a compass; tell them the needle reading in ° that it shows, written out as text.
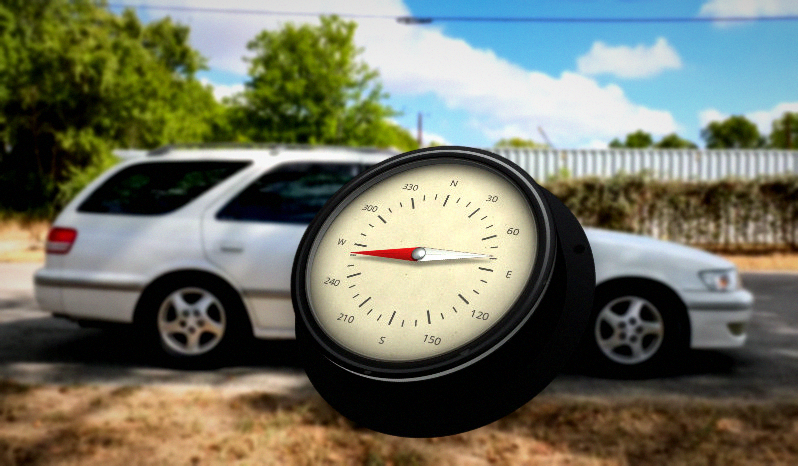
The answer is 260 °
